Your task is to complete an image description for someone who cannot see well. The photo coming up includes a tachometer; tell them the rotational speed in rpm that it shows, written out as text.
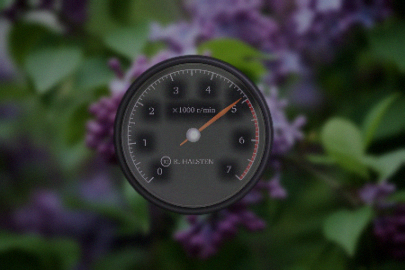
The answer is 4900 rpm
